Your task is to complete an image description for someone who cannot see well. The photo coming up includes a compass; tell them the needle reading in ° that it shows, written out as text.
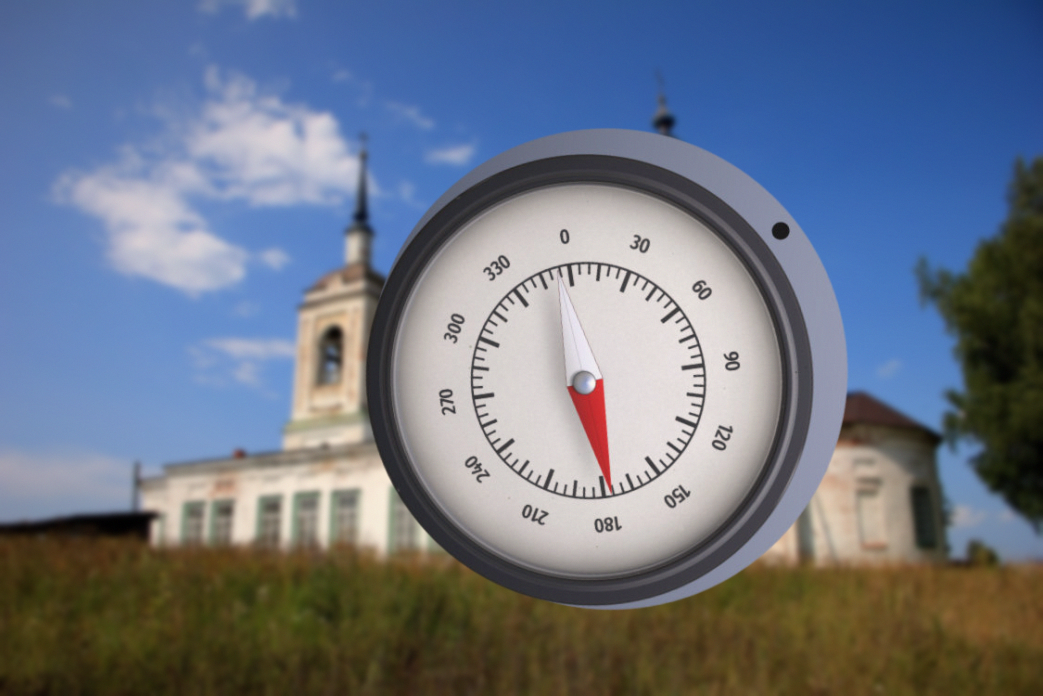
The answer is 175 °
